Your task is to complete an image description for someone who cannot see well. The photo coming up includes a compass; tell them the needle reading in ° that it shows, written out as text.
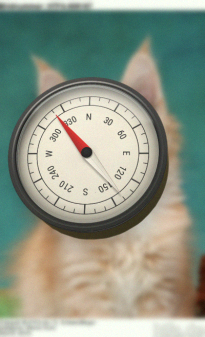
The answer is 320 °
